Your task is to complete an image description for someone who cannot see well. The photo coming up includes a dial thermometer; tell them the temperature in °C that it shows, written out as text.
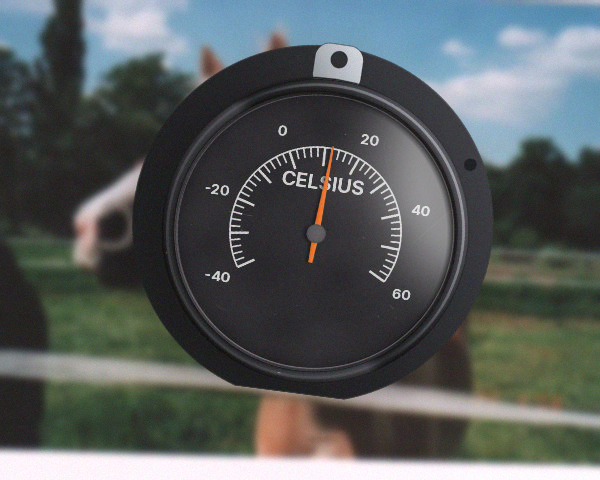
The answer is 12 °C
